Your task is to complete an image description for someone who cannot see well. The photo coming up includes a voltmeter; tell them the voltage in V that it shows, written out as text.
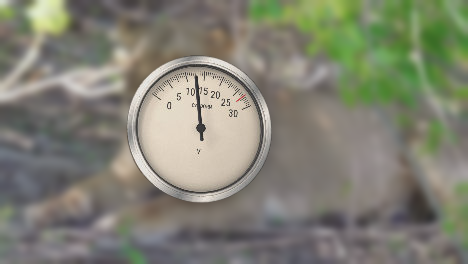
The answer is 12.5 V
